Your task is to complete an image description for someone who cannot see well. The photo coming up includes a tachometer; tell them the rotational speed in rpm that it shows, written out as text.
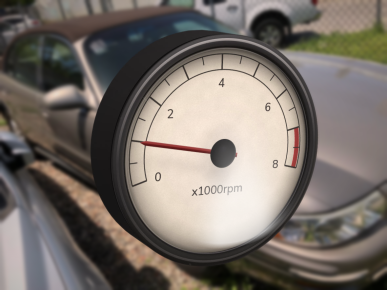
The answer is 1000 rpm
